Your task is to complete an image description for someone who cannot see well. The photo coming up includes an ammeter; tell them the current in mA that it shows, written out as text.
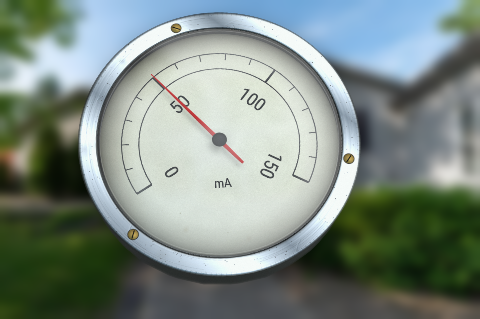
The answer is 50 mA
